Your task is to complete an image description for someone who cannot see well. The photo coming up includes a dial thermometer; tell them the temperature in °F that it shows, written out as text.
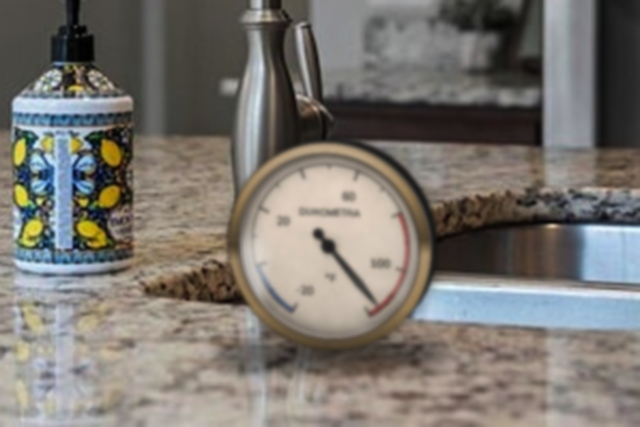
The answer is 115 °F
